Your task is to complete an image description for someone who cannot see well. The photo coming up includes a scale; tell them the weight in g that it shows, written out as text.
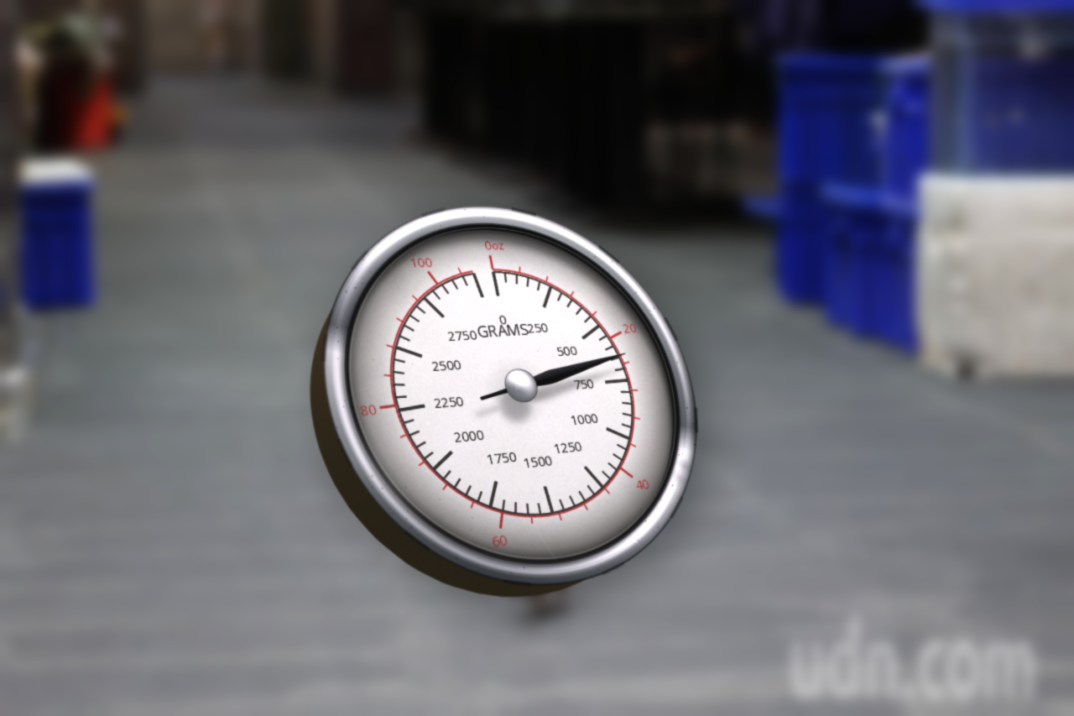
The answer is 650 g
